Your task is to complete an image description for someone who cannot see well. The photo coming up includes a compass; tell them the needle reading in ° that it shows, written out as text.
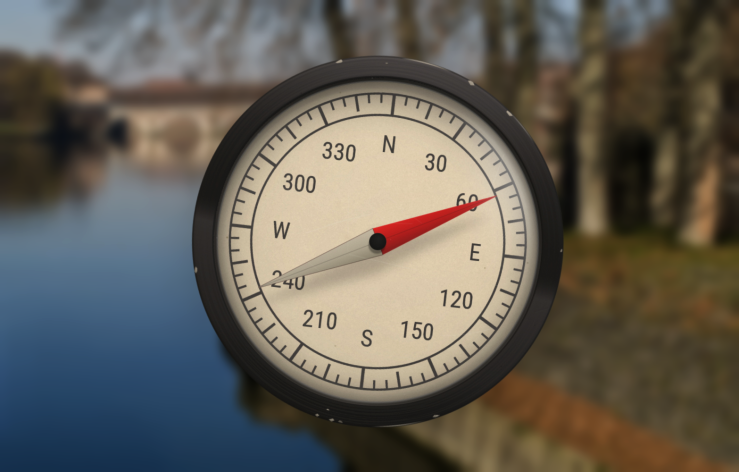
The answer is 62.5 °
